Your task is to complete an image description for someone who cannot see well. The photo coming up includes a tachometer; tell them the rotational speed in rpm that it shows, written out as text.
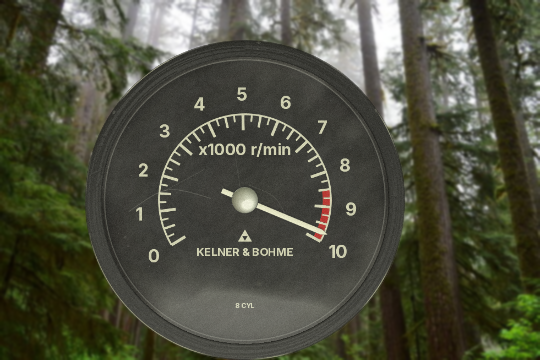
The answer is 9750 rpm
